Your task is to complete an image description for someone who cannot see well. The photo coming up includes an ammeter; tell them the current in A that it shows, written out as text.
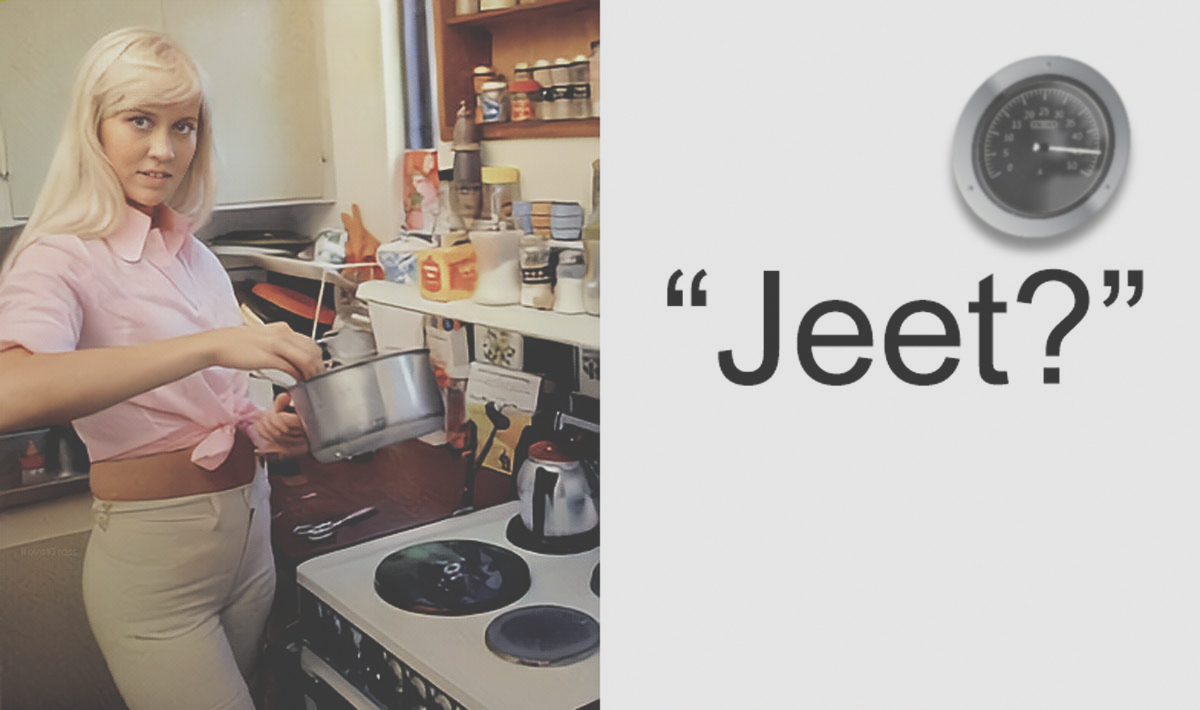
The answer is 45 A
